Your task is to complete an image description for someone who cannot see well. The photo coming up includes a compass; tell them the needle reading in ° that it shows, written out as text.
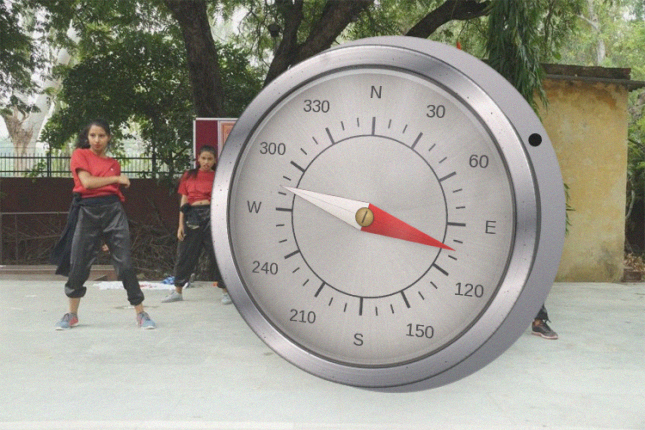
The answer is 105 °
